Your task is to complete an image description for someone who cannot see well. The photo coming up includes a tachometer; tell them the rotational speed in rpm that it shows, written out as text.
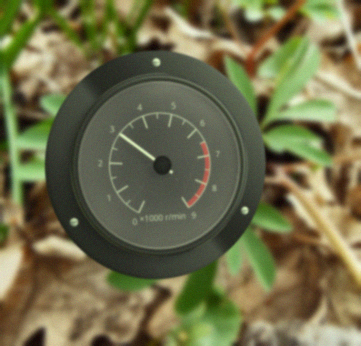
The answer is 3000 rpm
